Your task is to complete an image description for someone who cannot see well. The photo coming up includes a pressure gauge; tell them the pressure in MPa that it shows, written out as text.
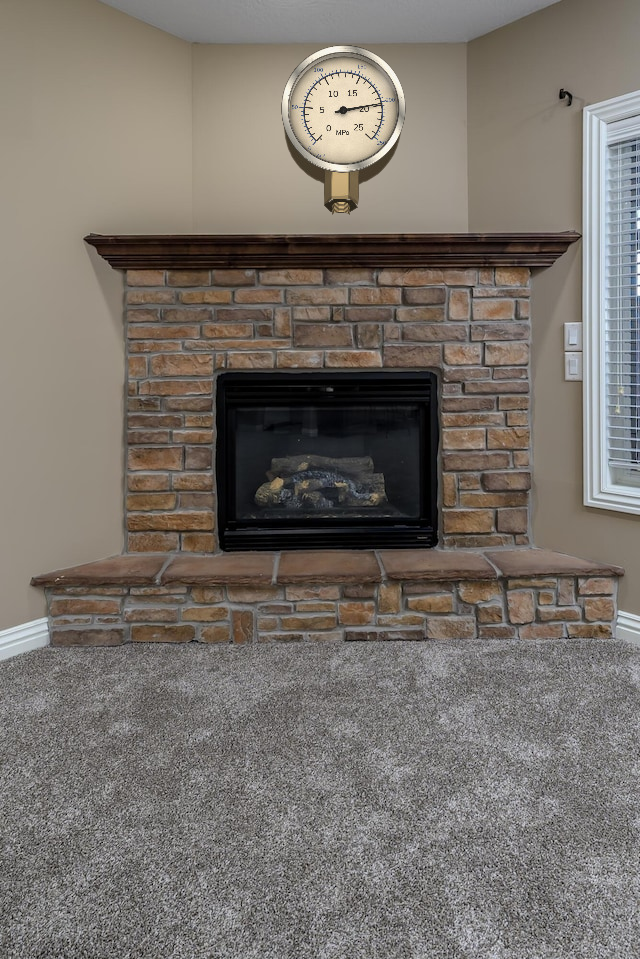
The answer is 20 MPa
